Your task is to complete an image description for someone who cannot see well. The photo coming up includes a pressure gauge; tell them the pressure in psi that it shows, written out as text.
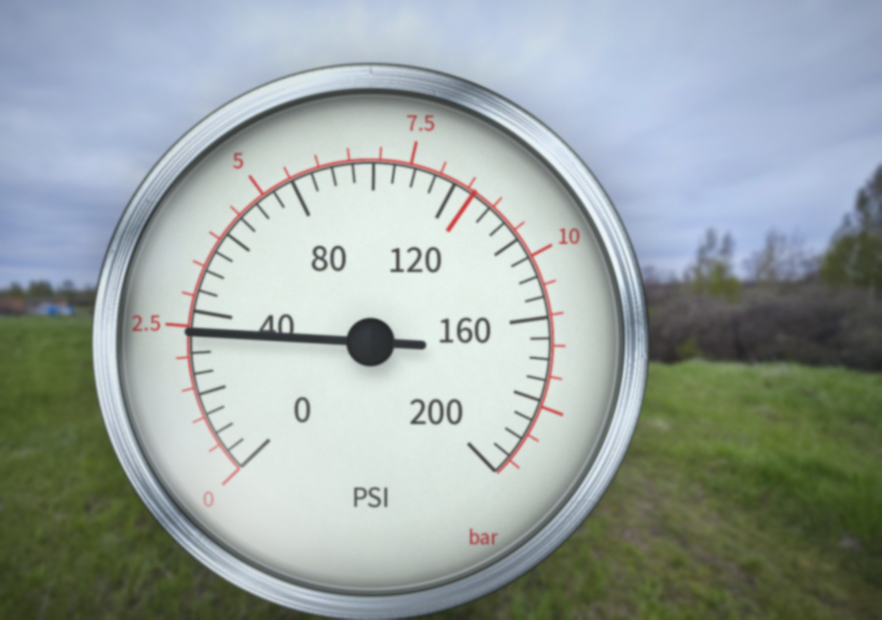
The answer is 35 psi
